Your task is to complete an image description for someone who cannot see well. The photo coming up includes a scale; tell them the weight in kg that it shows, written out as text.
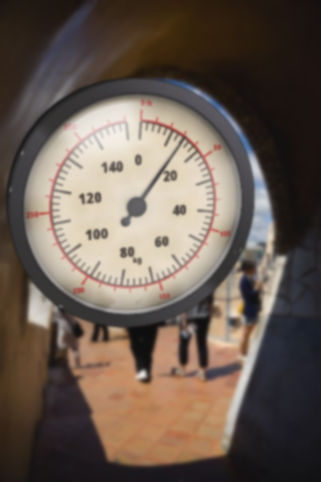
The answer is 14 kg
